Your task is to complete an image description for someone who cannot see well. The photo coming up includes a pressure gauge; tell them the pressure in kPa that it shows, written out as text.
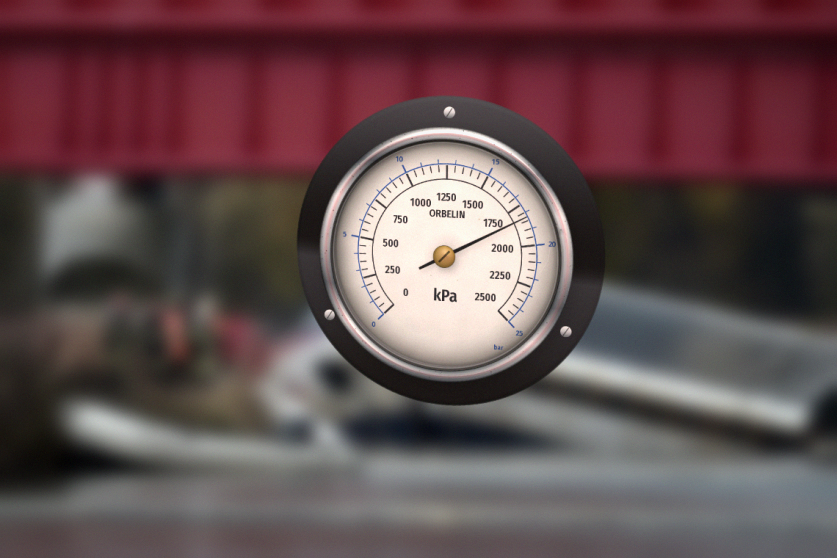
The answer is 1825 kPa
